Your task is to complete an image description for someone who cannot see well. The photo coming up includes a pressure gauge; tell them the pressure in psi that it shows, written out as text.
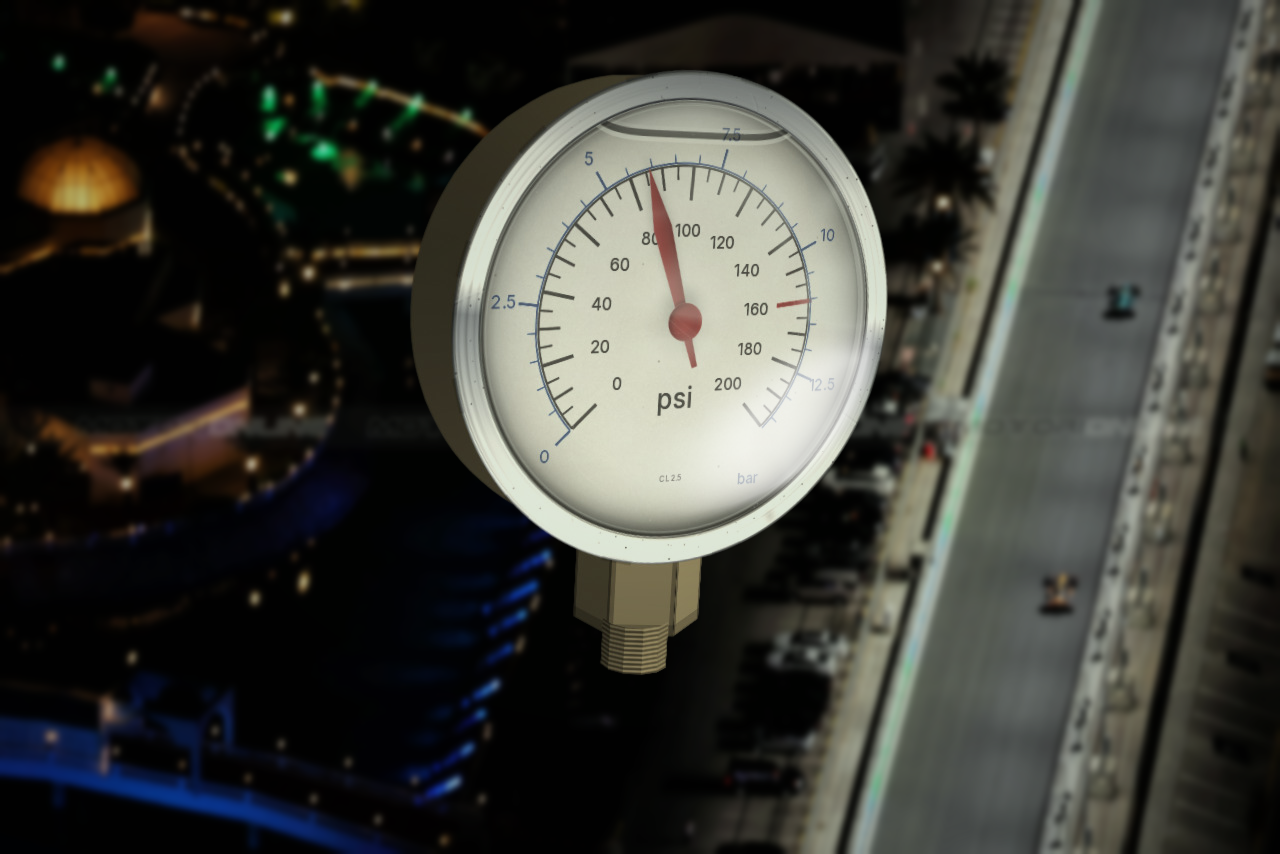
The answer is 85 psi
